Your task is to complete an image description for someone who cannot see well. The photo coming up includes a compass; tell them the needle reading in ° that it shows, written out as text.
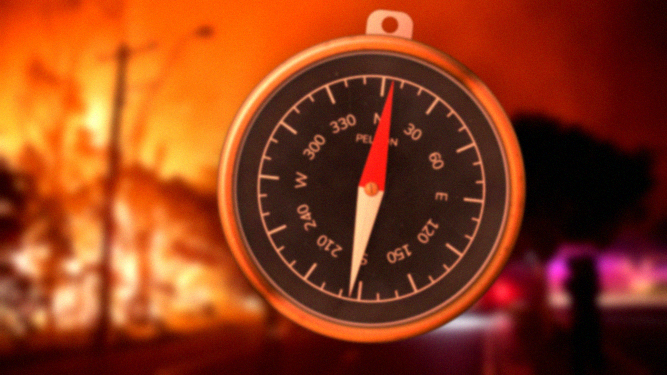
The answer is 5 °
